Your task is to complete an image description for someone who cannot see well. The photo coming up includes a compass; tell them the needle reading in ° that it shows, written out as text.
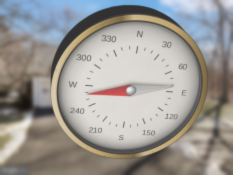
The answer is 260 °
